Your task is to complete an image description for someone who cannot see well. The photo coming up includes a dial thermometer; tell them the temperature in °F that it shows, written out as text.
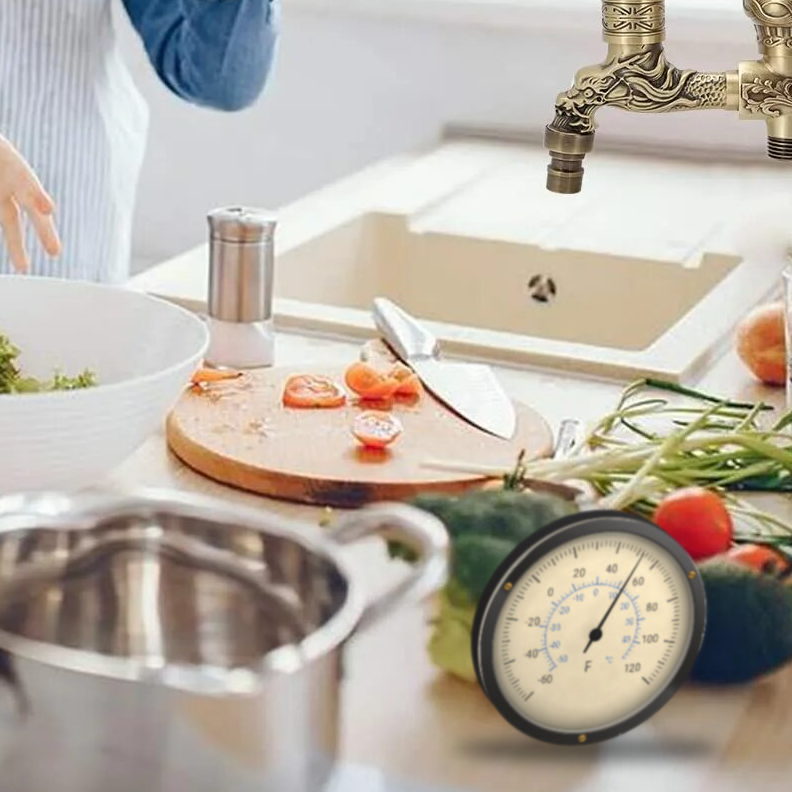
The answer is 50 °F
